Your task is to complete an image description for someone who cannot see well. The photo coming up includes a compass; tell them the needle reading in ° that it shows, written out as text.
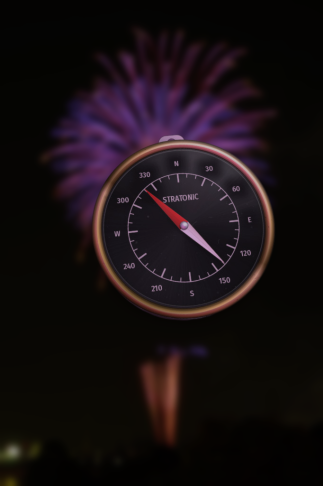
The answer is 320 °
